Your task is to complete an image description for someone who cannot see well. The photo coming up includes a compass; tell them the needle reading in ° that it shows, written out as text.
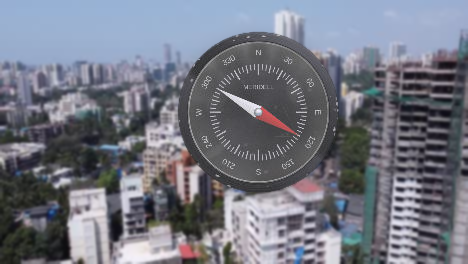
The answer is 120 °
